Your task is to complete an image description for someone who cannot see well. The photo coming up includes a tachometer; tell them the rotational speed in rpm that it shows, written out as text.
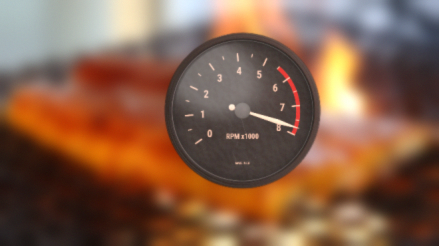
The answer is 7750 rpm
